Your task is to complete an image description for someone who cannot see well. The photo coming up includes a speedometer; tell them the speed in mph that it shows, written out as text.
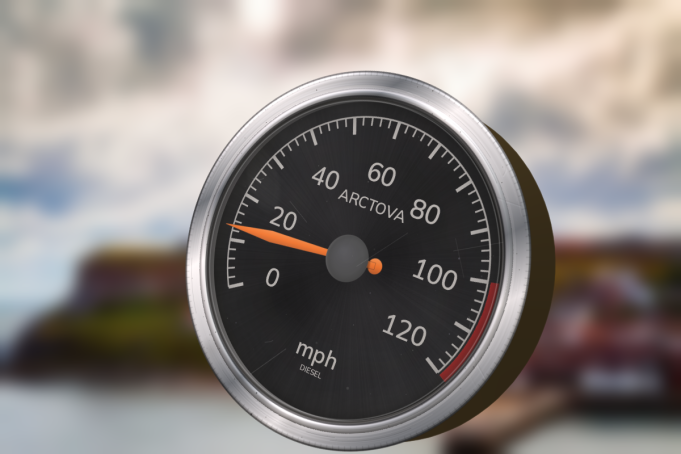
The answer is 13 mph
